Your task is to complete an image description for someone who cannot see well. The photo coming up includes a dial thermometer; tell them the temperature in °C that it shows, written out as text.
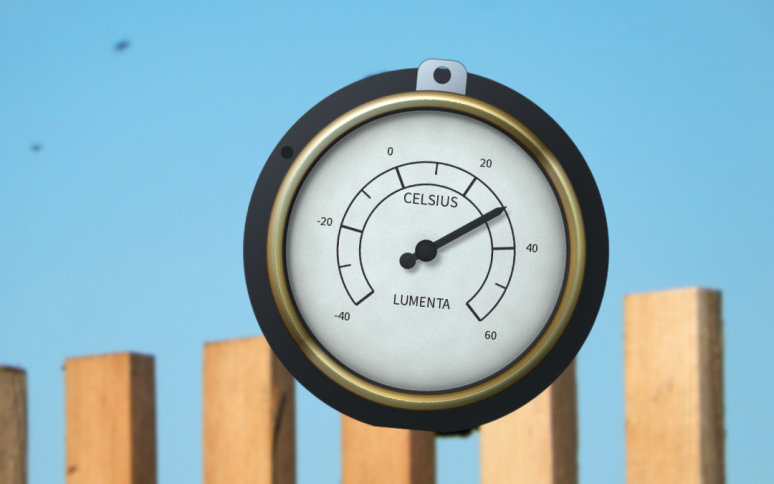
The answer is 30 °C
